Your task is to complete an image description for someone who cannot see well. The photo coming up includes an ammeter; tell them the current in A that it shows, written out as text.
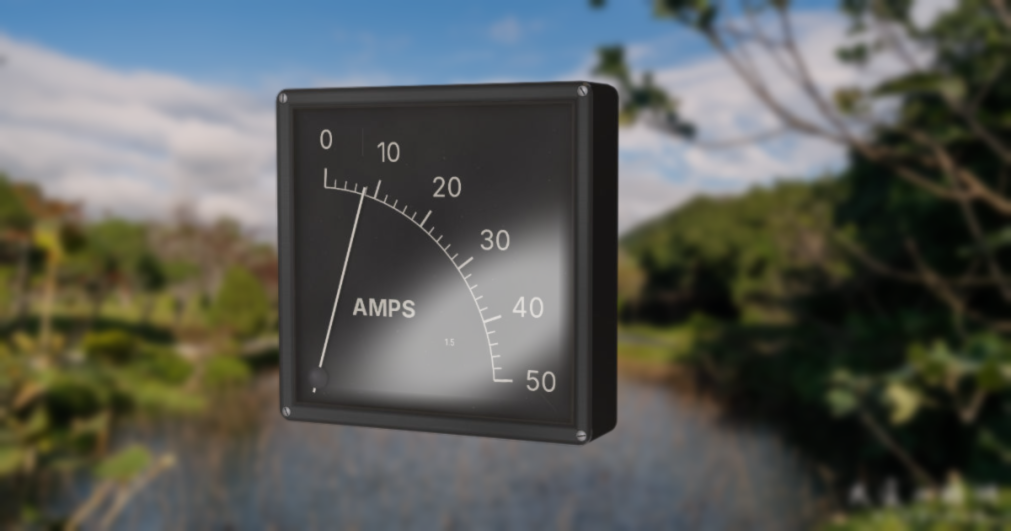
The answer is 8 A
